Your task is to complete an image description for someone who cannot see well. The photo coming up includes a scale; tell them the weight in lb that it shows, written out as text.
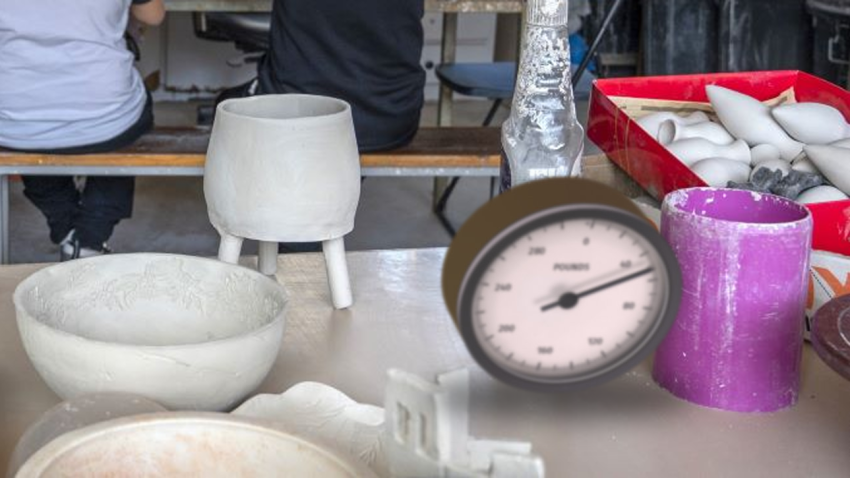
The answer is 50 lb
